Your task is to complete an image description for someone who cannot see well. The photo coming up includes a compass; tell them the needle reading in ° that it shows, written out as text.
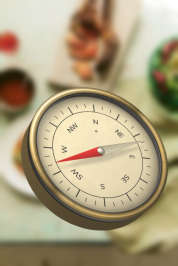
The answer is 250 °
